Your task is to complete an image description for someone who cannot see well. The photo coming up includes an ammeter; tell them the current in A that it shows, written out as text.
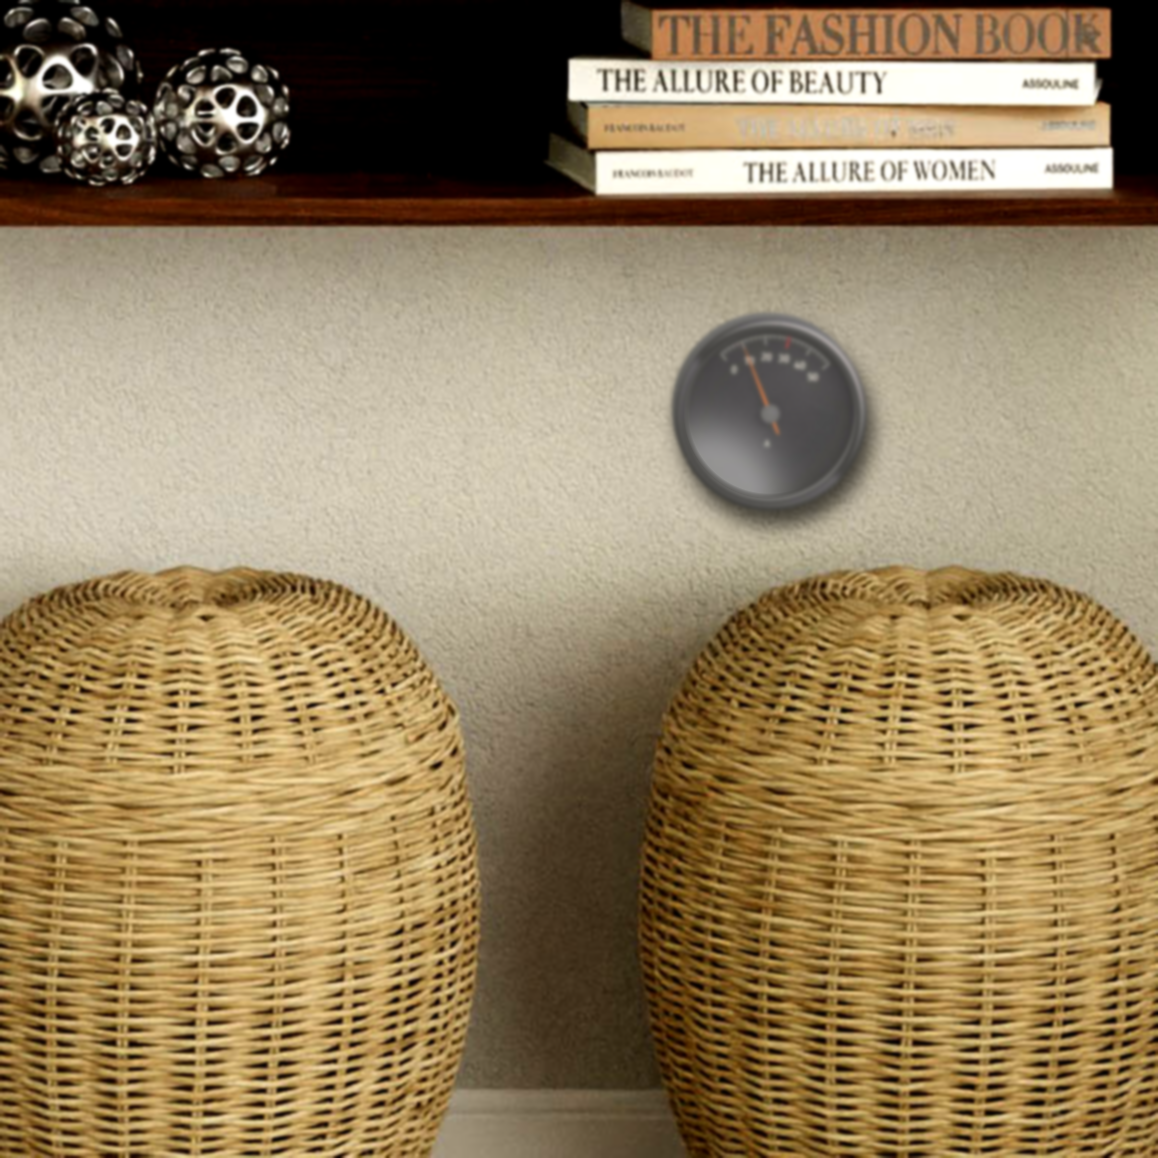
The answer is 10 A
